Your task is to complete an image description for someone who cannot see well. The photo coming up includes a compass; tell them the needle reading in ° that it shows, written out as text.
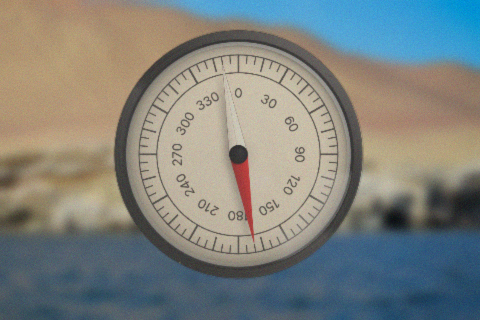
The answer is 170 °
